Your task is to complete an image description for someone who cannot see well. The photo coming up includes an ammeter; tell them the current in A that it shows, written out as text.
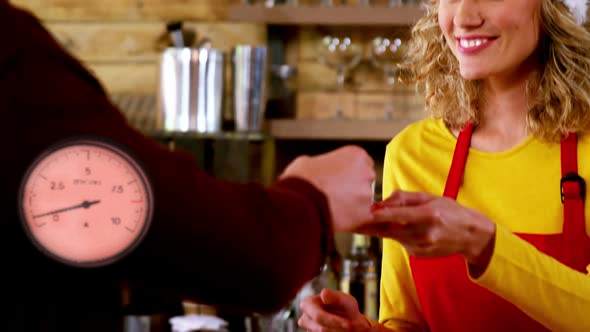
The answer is 0.5 A
